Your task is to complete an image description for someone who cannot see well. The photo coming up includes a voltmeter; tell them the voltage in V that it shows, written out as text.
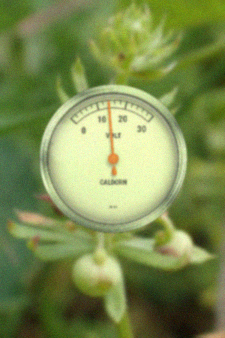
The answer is 14 V
